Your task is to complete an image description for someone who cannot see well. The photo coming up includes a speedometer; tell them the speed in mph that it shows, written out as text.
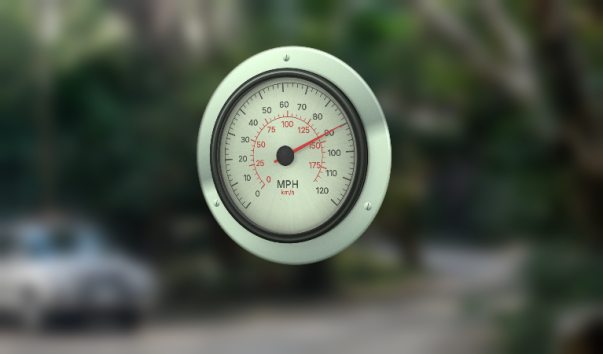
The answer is 90 mph
